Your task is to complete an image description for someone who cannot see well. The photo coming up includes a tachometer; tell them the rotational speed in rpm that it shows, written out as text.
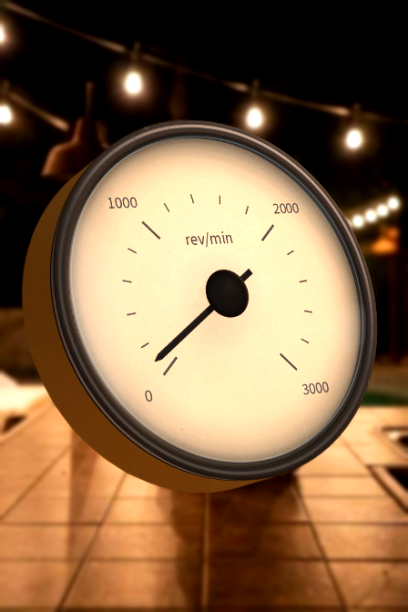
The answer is 100 rpm
